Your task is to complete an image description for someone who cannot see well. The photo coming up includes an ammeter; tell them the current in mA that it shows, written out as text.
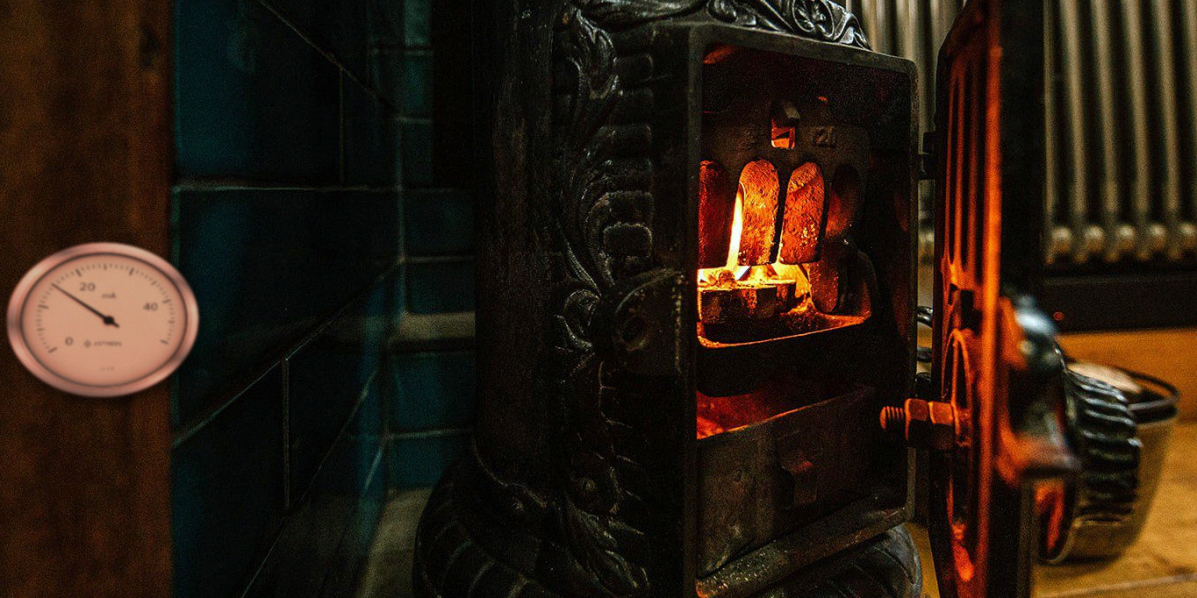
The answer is 15 mA
